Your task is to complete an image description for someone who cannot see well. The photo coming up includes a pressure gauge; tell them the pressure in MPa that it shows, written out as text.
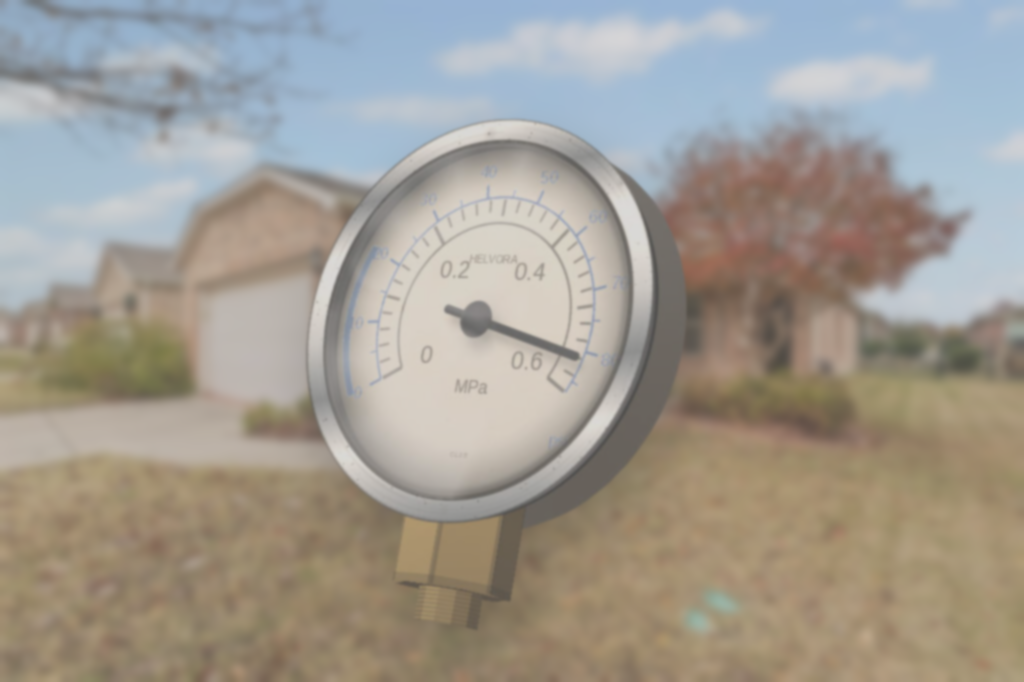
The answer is 0.56 MPa
